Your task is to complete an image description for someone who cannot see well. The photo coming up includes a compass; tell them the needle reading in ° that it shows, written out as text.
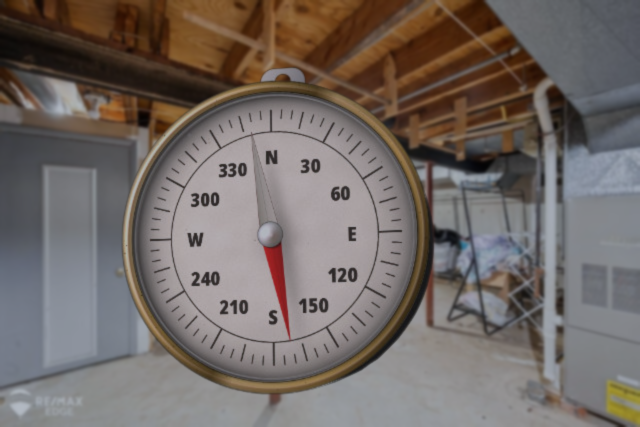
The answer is 170 °
